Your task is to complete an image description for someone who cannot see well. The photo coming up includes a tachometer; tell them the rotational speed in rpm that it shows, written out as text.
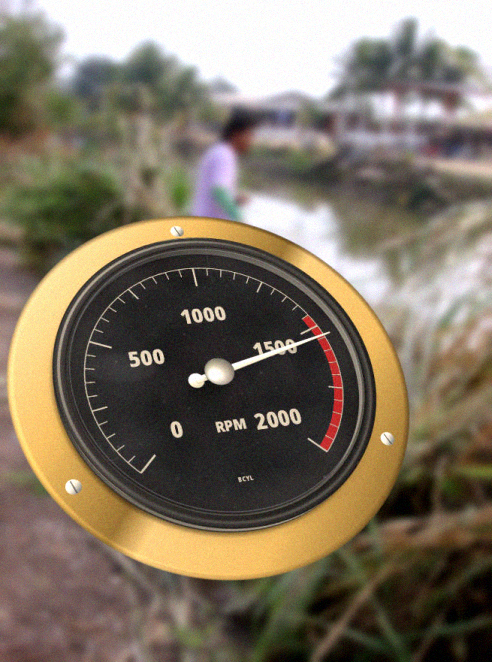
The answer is 1550 rpm
